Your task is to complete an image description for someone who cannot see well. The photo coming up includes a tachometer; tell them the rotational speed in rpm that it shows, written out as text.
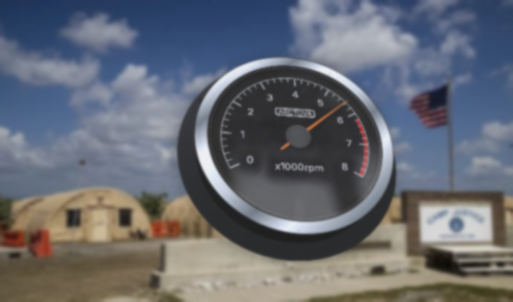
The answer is 5600 rpm
